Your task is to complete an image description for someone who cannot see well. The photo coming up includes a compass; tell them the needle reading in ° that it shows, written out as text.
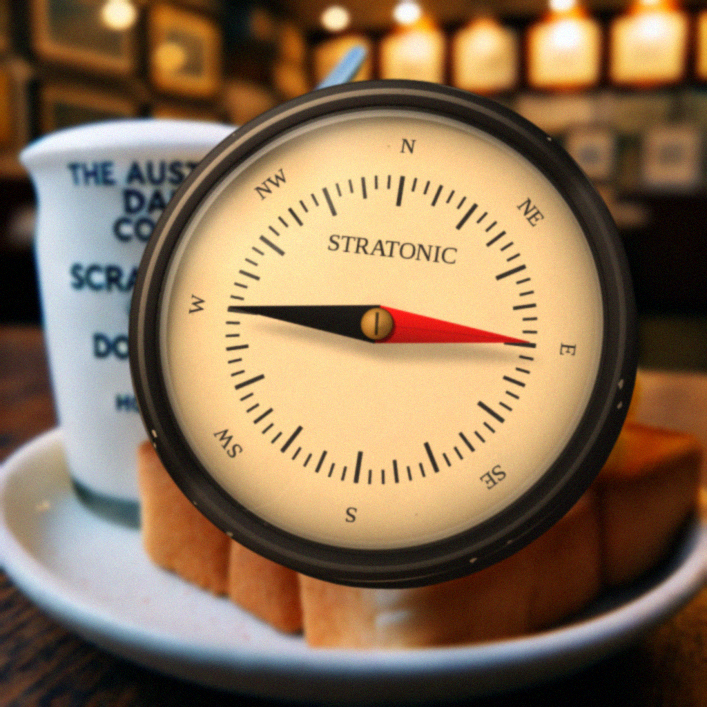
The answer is 90 °
